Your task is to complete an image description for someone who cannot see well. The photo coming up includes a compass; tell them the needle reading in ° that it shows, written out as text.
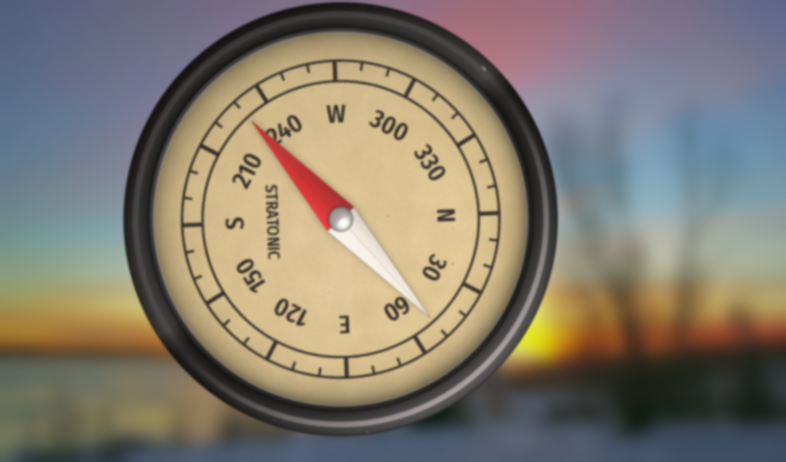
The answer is 230 °
